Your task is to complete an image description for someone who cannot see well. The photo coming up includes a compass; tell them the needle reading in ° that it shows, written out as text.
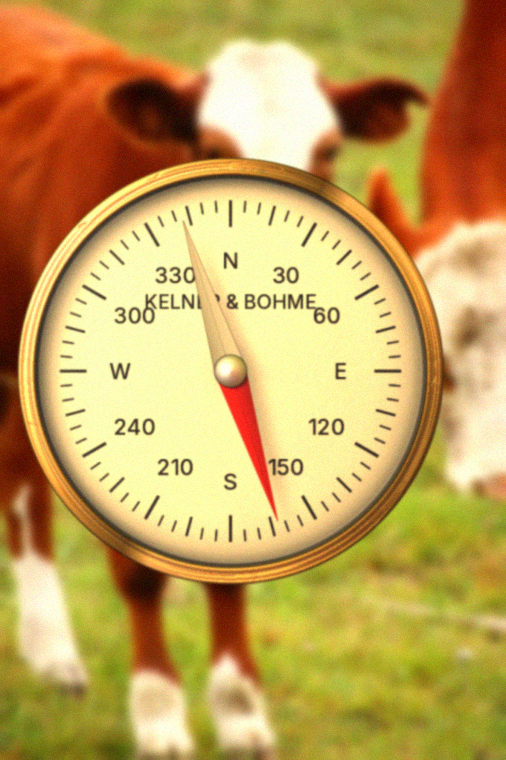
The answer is 162.5 °
